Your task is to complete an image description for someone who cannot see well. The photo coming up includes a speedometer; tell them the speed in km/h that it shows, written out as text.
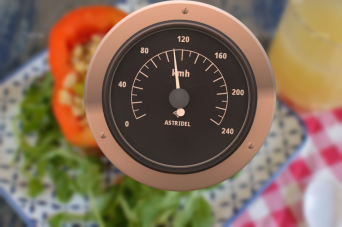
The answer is 110 km/h
